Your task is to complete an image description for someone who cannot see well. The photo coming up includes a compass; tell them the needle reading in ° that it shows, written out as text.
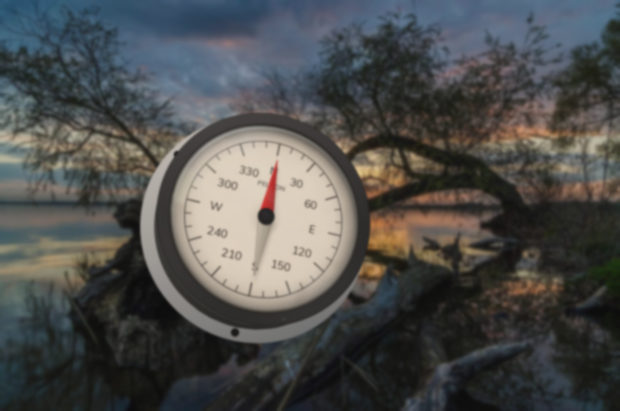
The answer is 0 °
